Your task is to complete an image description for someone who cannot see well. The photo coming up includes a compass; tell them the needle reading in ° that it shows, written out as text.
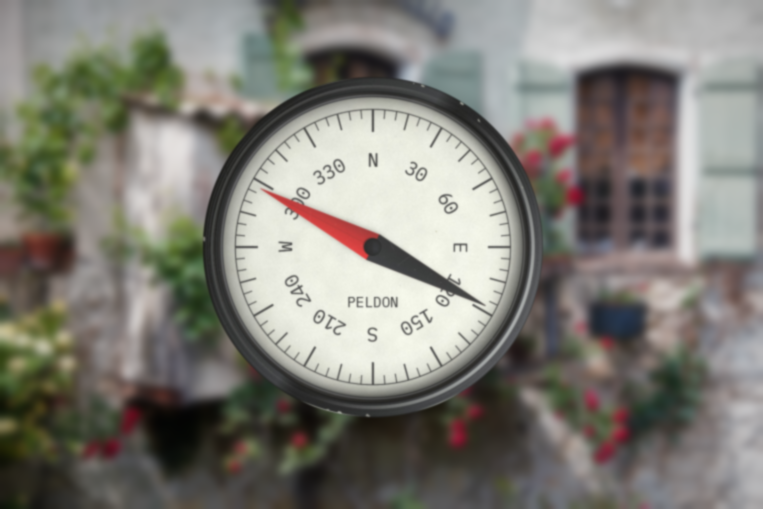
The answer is 297.5 °
